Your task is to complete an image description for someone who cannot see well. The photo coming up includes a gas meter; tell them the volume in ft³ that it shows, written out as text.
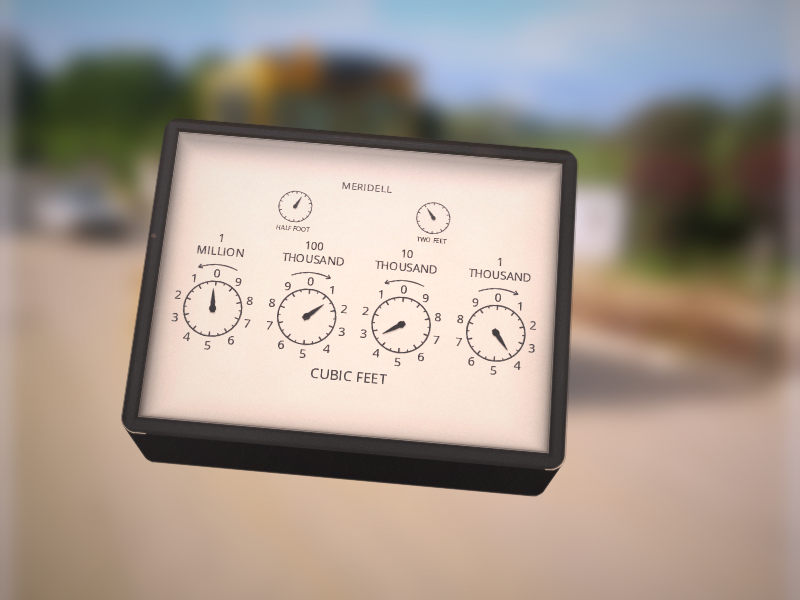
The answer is 13400 ft³
